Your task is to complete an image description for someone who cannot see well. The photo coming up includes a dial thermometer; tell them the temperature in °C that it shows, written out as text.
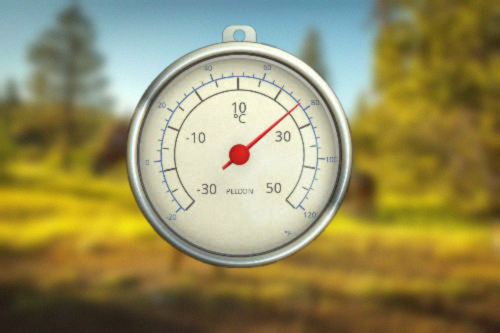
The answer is 25 °C
